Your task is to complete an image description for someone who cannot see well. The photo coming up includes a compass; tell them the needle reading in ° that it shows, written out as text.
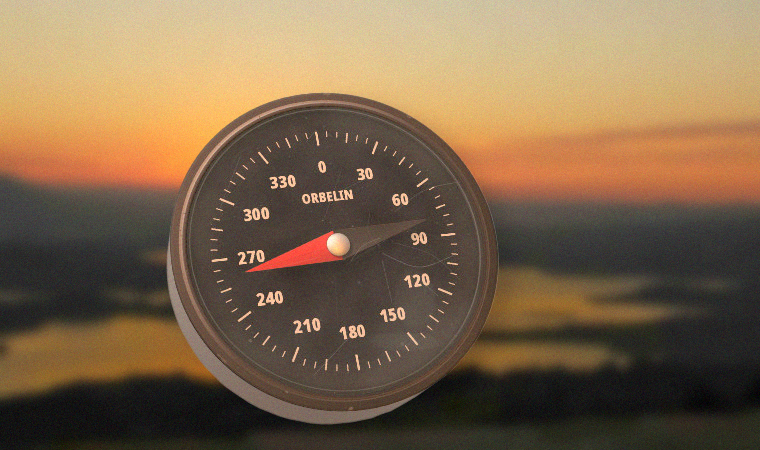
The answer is 260 °
